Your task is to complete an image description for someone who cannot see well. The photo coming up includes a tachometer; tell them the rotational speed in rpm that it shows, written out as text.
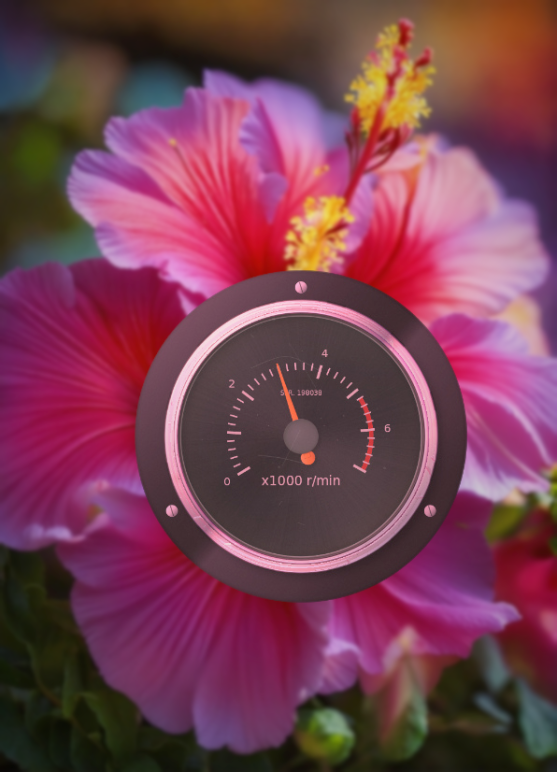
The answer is 3000 rpm
